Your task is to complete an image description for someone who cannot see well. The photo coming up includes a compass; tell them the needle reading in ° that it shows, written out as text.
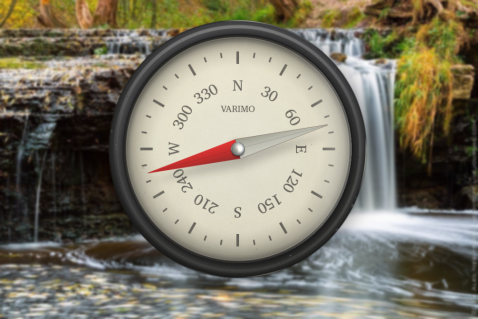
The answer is 255 °
